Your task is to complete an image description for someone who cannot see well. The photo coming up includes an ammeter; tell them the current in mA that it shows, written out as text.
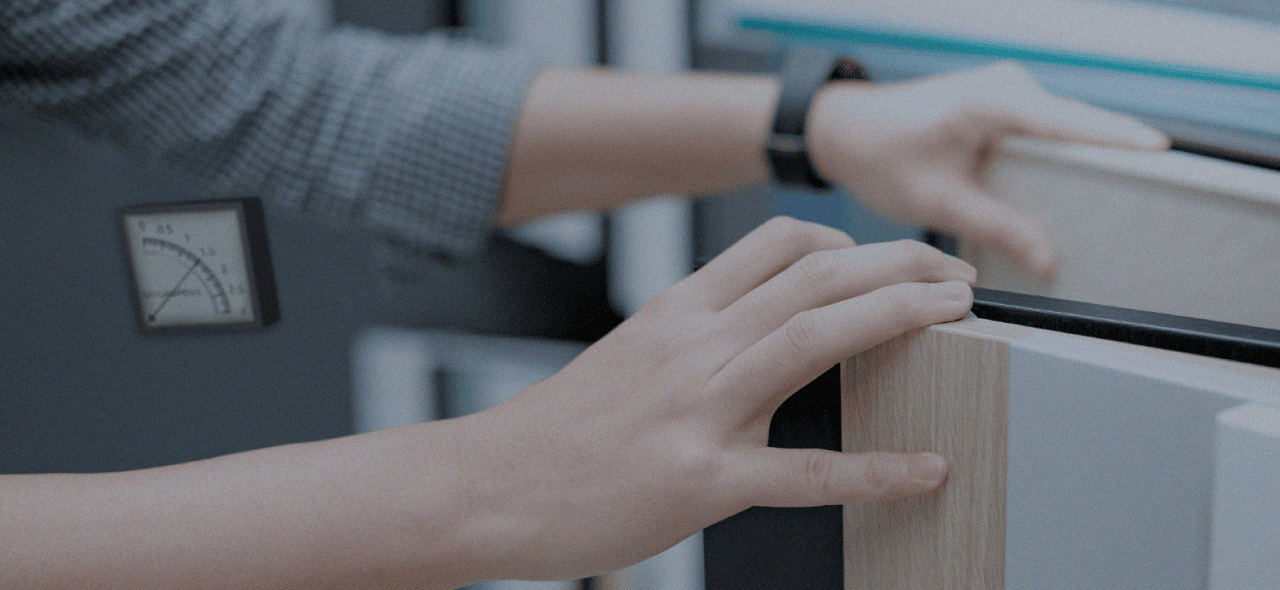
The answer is 1.5 mA
